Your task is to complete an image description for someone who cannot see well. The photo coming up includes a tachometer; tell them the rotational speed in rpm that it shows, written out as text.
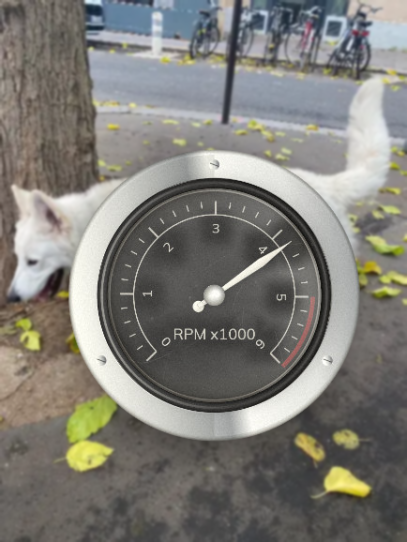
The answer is 4200 rpm
